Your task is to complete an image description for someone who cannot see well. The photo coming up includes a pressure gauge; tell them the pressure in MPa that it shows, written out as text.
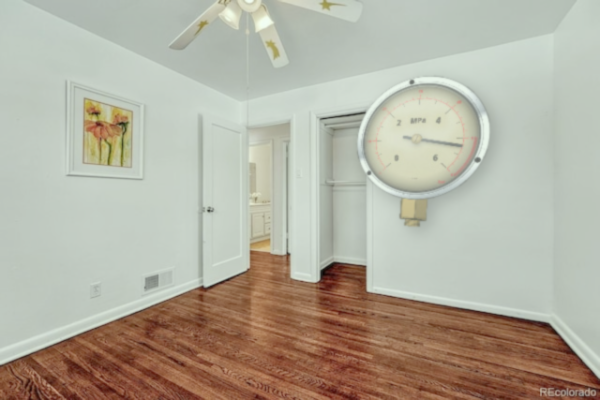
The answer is 5.25 MPa
